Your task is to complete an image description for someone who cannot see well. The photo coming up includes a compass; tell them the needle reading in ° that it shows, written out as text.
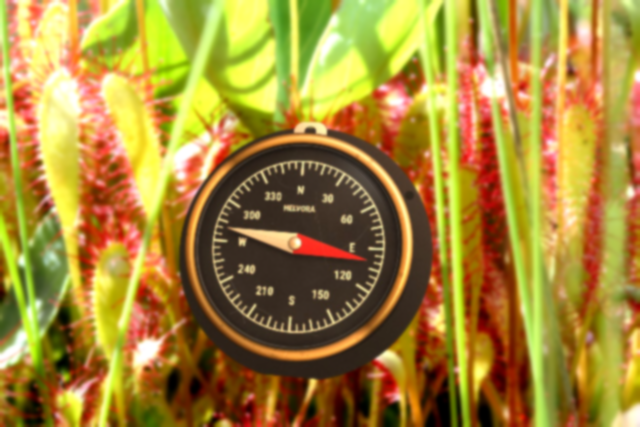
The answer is 100 °
